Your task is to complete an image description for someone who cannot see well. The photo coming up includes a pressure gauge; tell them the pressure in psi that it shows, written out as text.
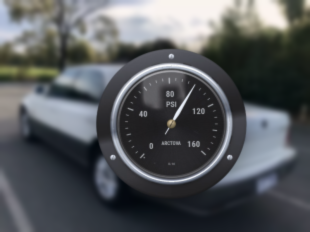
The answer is 100 psi
